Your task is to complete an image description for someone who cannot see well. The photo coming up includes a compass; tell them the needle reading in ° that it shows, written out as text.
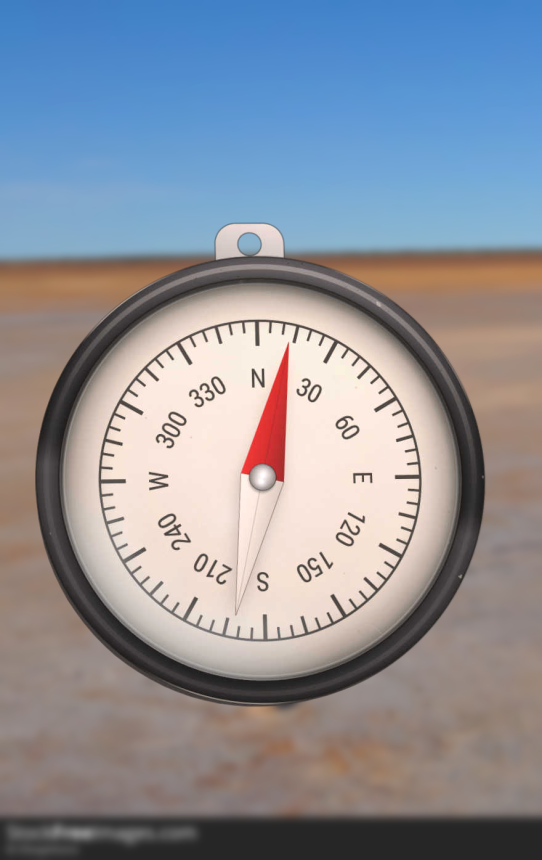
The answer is 12.5 °
